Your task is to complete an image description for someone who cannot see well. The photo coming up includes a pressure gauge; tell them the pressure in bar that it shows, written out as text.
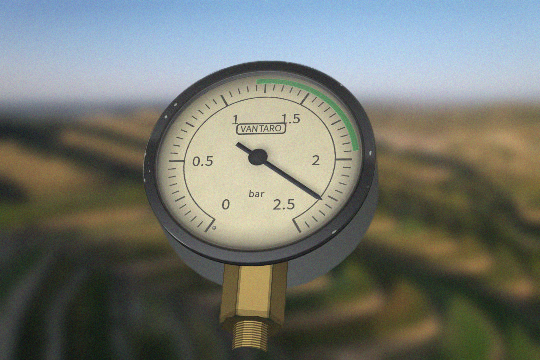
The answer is 2.3 bar
